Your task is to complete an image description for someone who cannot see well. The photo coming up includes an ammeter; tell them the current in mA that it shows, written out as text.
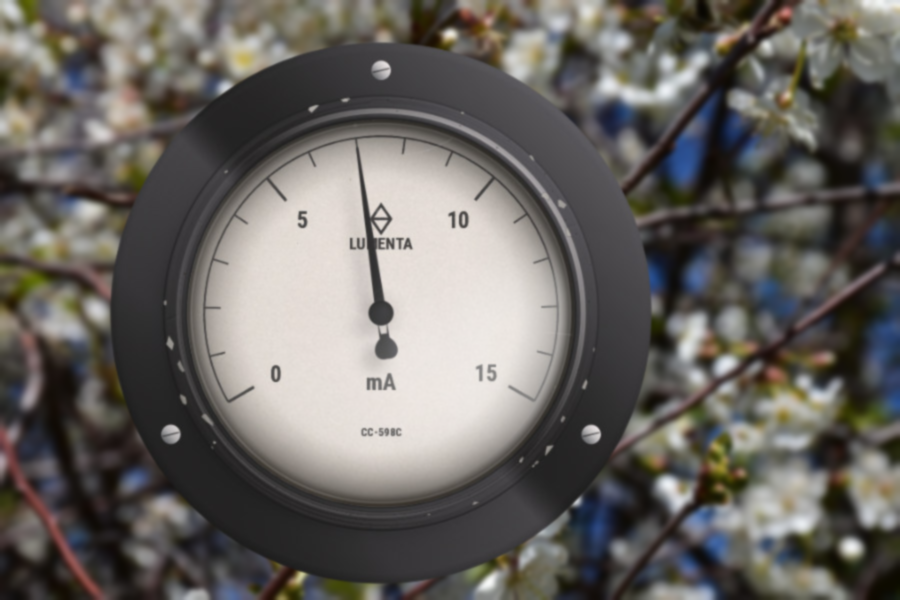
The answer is 7 mA
